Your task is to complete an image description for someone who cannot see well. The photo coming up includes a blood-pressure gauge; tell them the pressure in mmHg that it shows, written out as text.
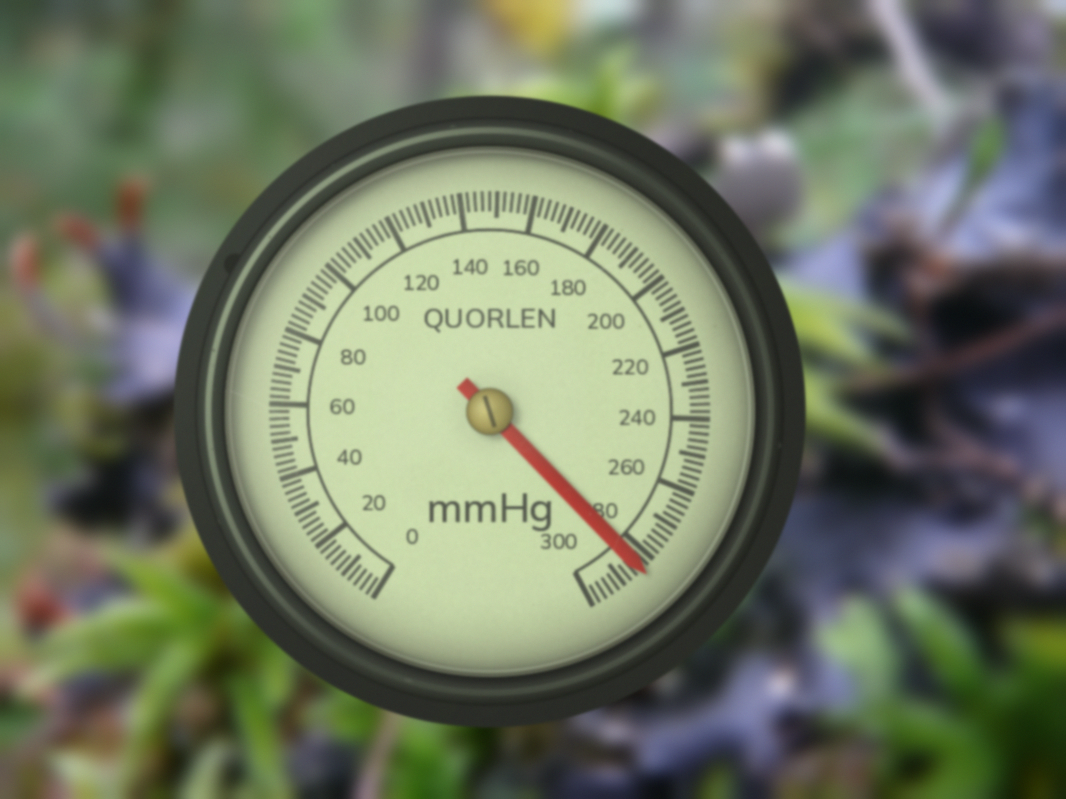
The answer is 284 mmHg
